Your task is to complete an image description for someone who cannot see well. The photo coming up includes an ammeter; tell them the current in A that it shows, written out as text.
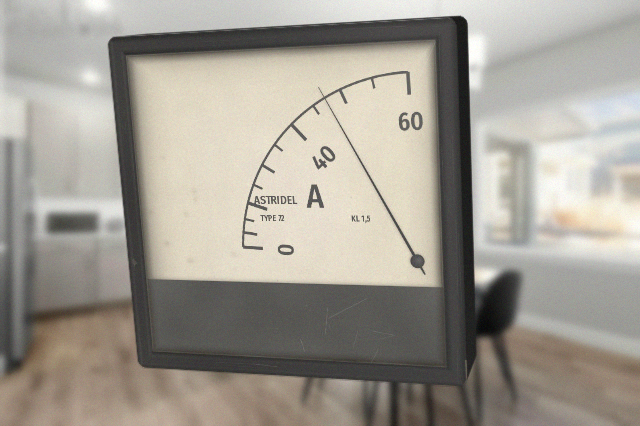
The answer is 47.5 A
